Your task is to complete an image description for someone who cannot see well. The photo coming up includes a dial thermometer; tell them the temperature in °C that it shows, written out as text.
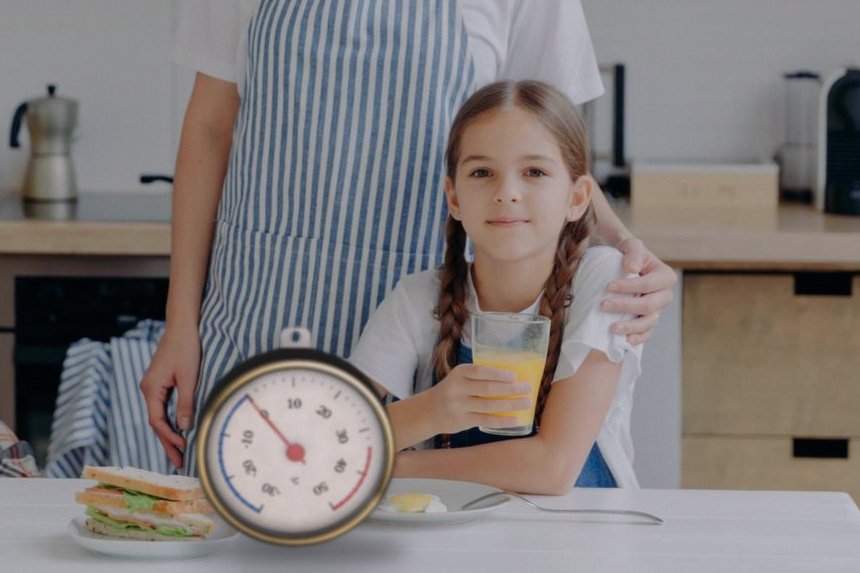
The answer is 0 °C
